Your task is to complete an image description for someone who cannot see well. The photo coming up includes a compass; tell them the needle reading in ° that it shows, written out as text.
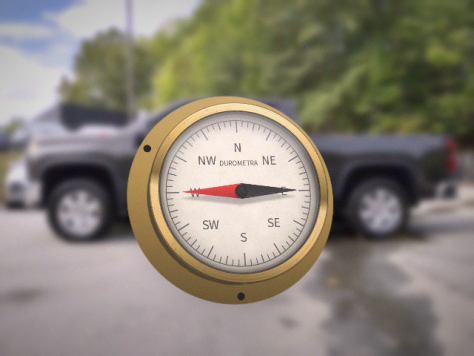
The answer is 270 °
